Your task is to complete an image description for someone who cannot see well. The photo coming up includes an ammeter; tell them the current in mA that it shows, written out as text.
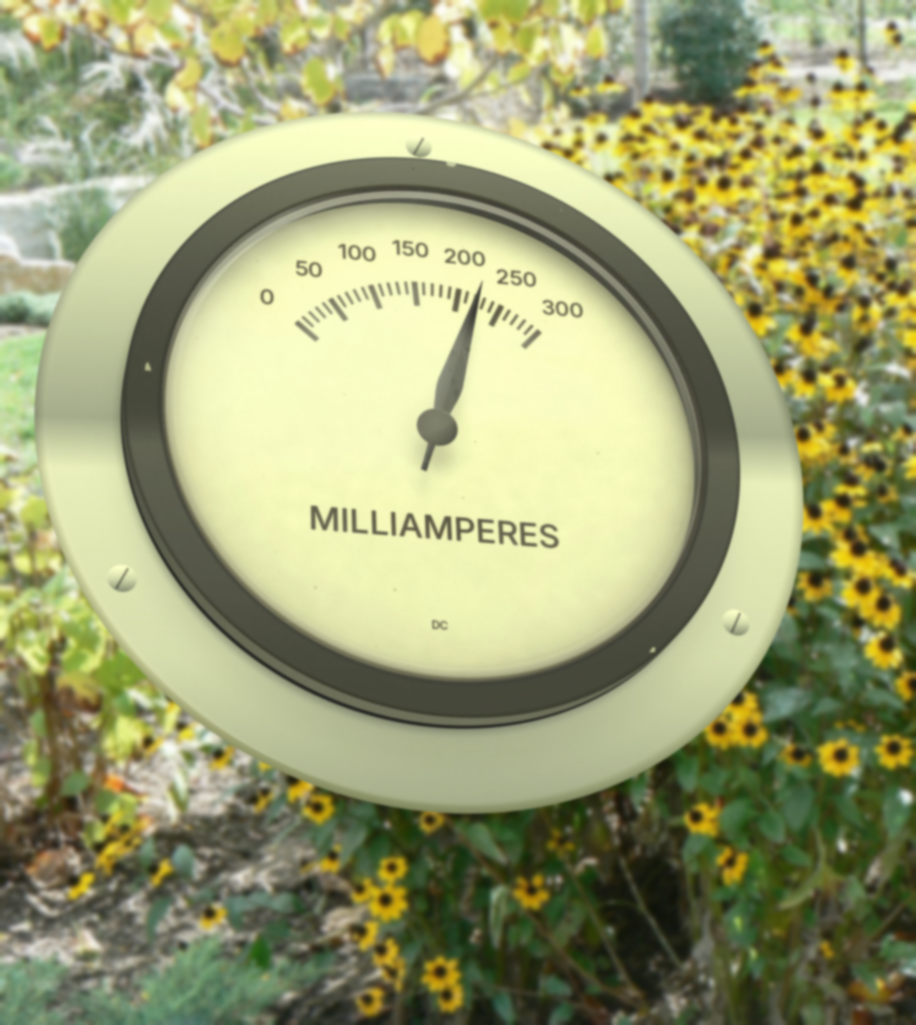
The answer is 220 mA
